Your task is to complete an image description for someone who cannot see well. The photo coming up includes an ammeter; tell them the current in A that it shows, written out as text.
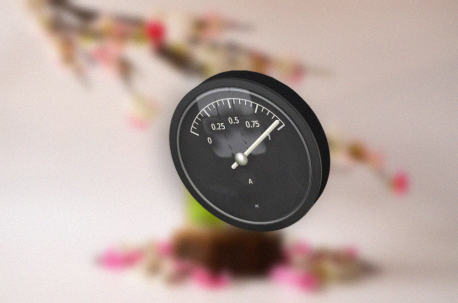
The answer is 0.95 A
